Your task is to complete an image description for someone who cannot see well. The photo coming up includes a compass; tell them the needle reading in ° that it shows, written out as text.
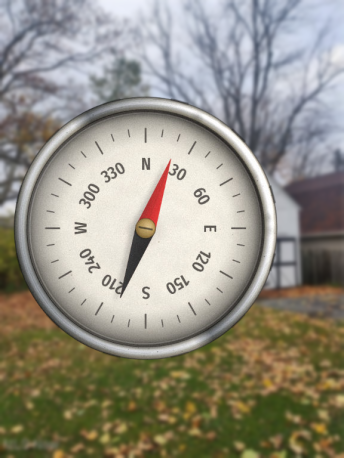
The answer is 20 °
